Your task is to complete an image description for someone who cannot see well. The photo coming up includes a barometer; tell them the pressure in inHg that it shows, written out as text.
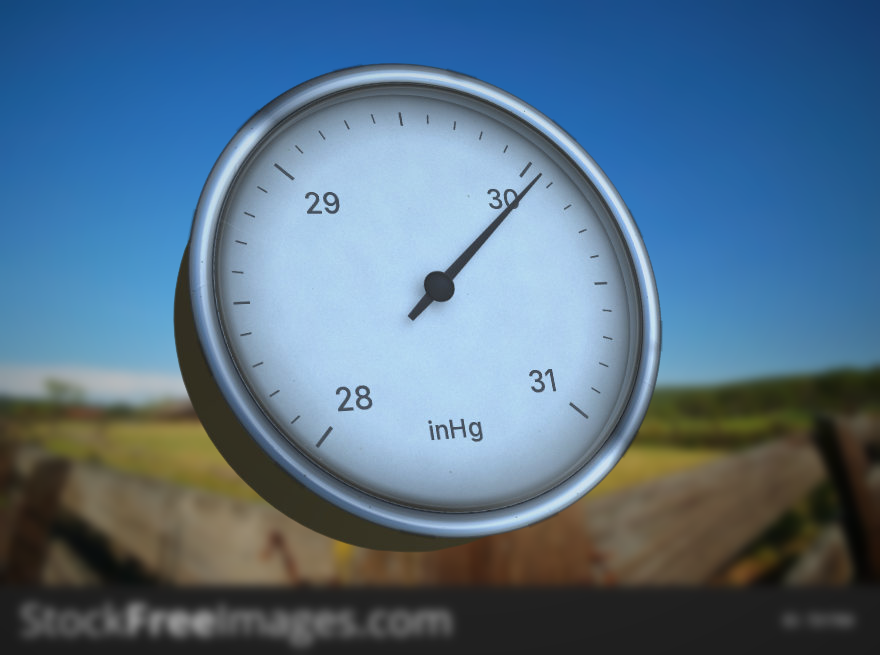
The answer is 30.05 inHg
